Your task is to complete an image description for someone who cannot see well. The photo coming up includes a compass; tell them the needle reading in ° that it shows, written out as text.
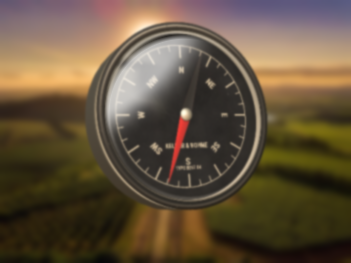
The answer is 200 °
